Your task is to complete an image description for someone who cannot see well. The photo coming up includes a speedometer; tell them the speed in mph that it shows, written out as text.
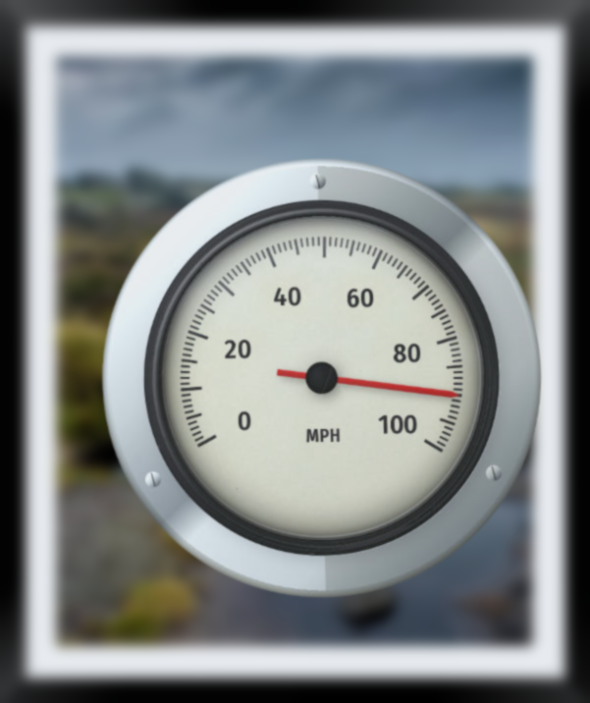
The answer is 90 mph
